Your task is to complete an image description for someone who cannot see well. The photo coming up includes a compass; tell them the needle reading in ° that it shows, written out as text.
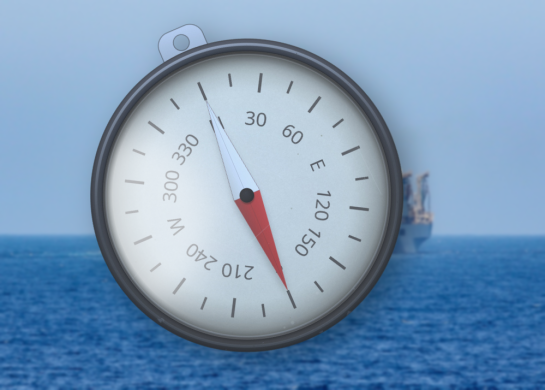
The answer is 180 °
